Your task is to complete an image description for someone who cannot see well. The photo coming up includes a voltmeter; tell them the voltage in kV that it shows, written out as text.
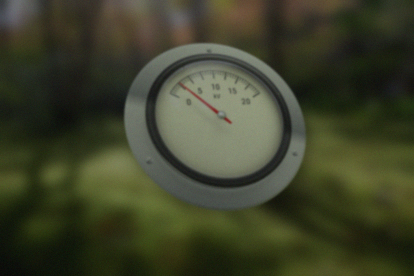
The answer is 2.5 kV
